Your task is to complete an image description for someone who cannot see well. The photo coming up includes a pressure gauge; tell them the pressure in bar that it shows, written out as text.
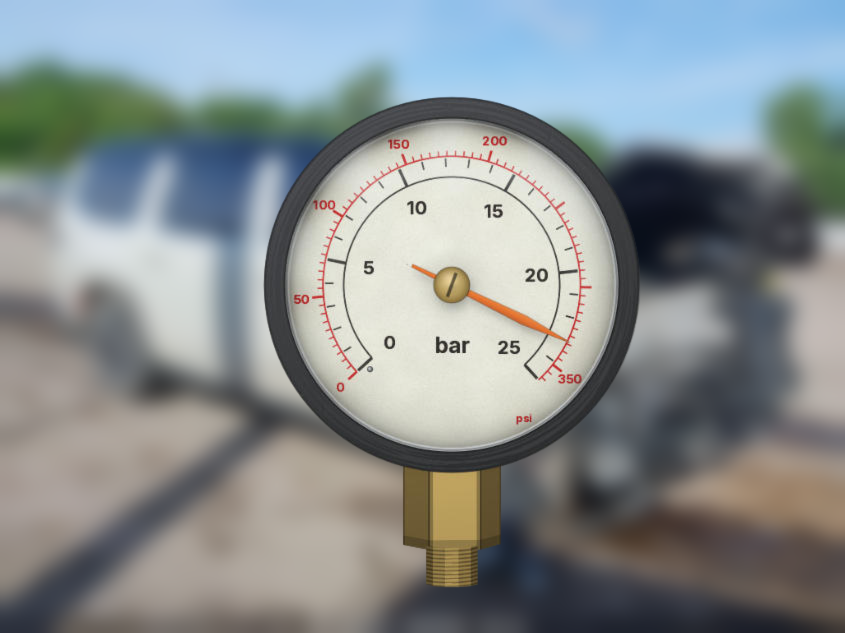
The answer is 23 bar
